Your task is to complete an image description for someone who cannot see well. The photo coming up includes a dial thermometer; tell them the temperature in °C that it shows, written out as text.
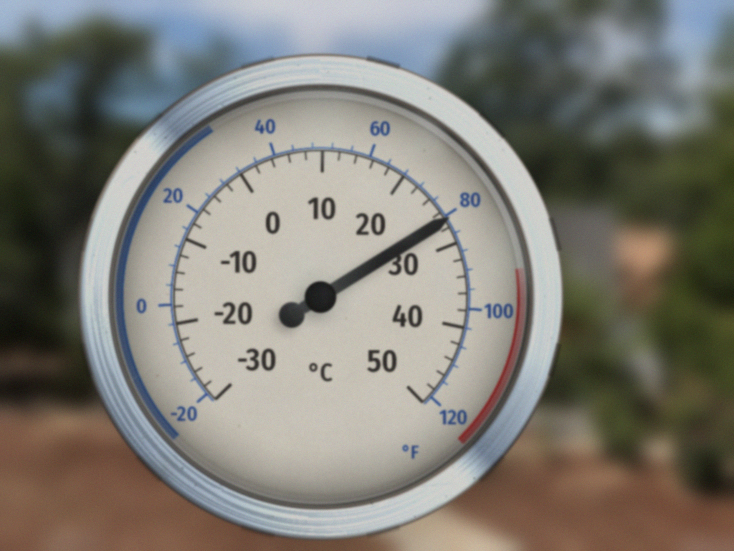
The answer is 27 °C
